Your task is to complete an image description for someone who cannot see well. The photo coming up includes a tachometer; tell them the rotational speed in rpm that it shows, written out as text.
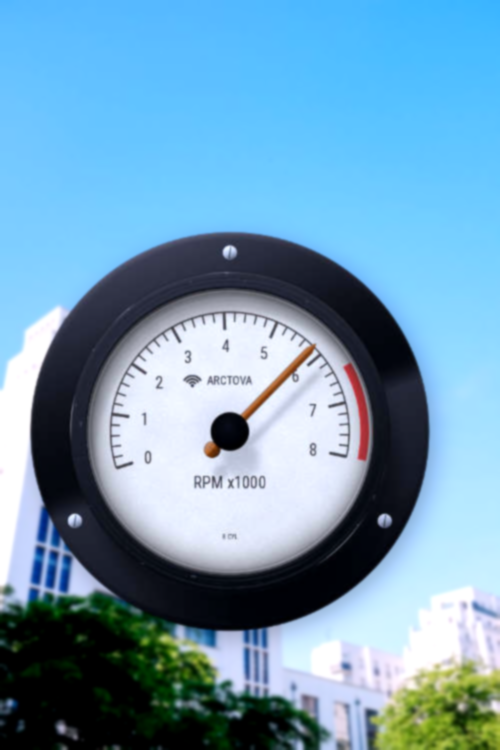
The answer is 5800 rpm
